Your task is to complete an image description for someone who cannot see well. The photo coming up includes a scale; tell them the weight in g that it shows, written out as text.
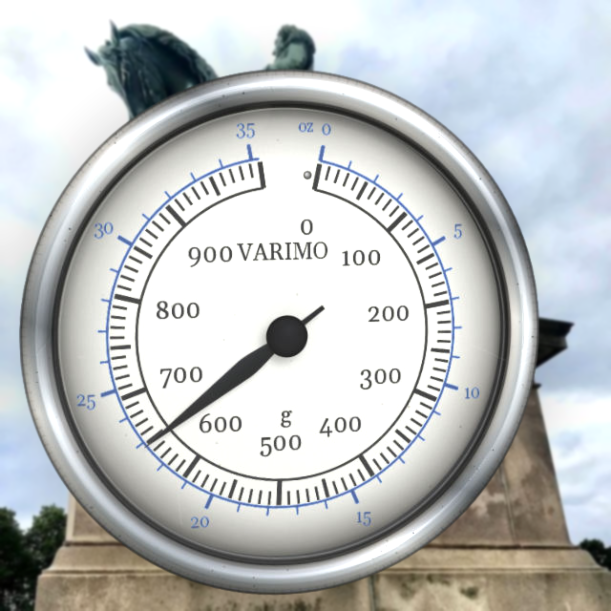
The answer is 650 g
